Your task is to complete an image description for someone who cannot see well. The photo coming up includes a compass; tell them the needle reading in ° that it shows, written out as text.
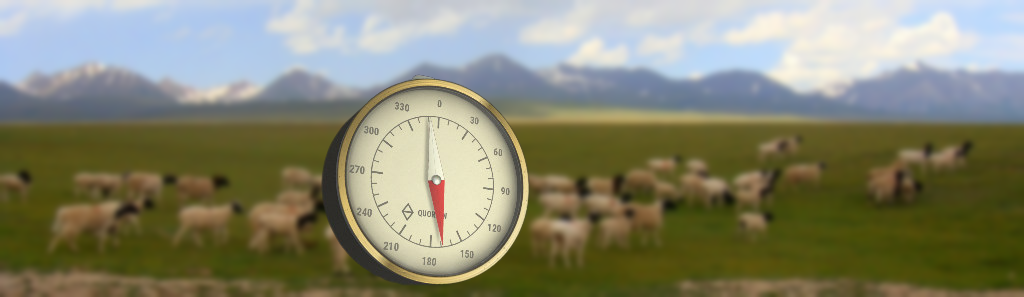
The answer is 170 °
